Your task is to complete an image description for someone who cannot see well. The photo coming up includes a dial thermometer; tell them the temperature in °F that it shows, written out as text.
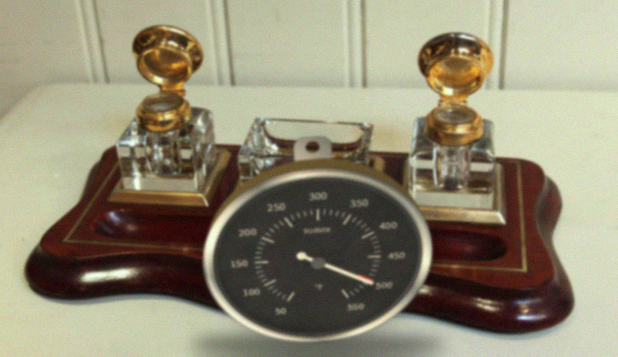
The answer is 500 °F
